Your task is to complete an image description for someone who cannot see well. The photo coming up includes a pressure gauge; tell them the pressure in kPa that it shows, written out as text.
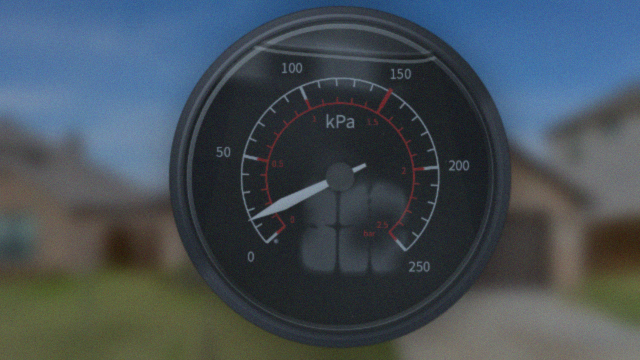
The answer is 15 kPa
